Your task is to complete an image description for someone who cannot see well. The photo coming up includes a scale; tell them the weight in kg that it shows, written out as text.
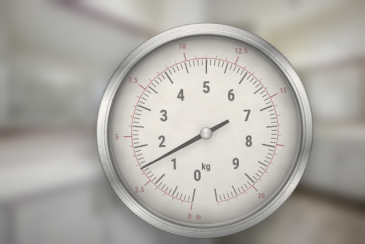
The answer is 1.5 kg
